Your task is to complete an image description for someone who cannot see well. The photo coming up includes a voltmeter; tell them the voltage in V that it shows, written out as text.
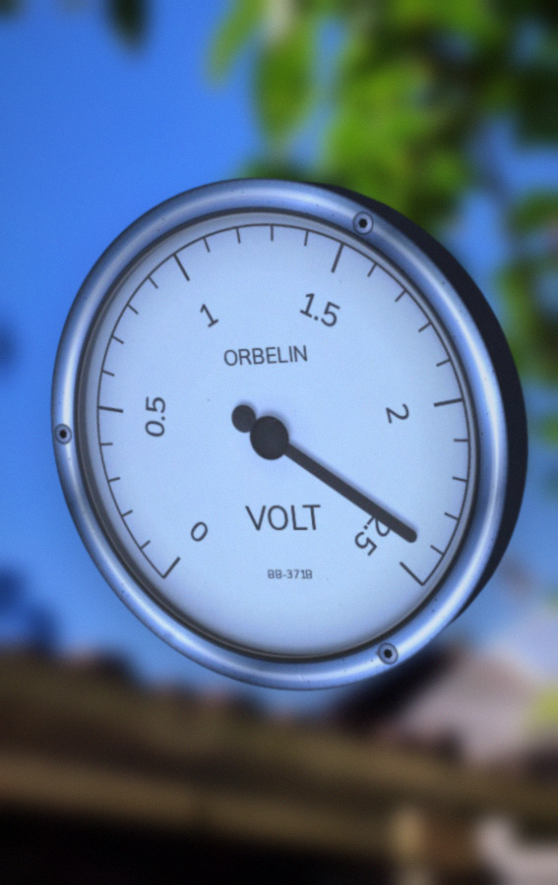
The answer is 2.4 V
